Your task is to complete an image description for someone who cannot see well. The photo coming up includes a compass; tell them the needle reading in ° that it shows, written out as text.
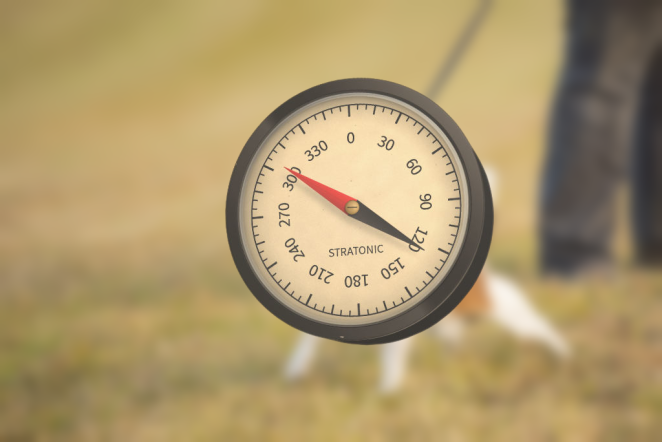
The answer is 305 °
